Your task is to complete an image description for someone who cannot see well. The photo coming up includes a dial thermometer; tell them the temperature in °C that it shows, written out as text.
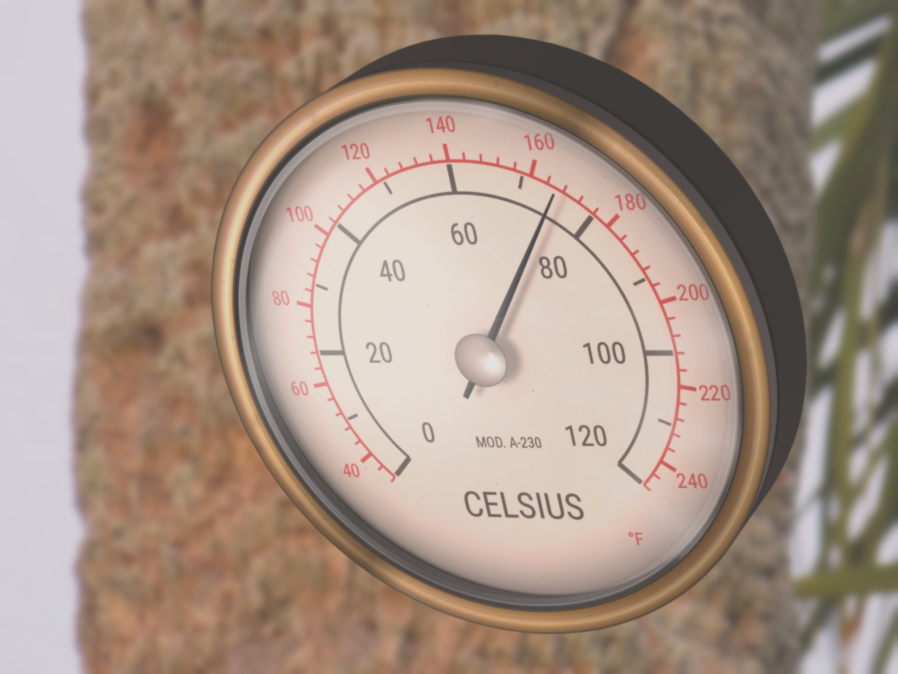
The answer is 75 °C
